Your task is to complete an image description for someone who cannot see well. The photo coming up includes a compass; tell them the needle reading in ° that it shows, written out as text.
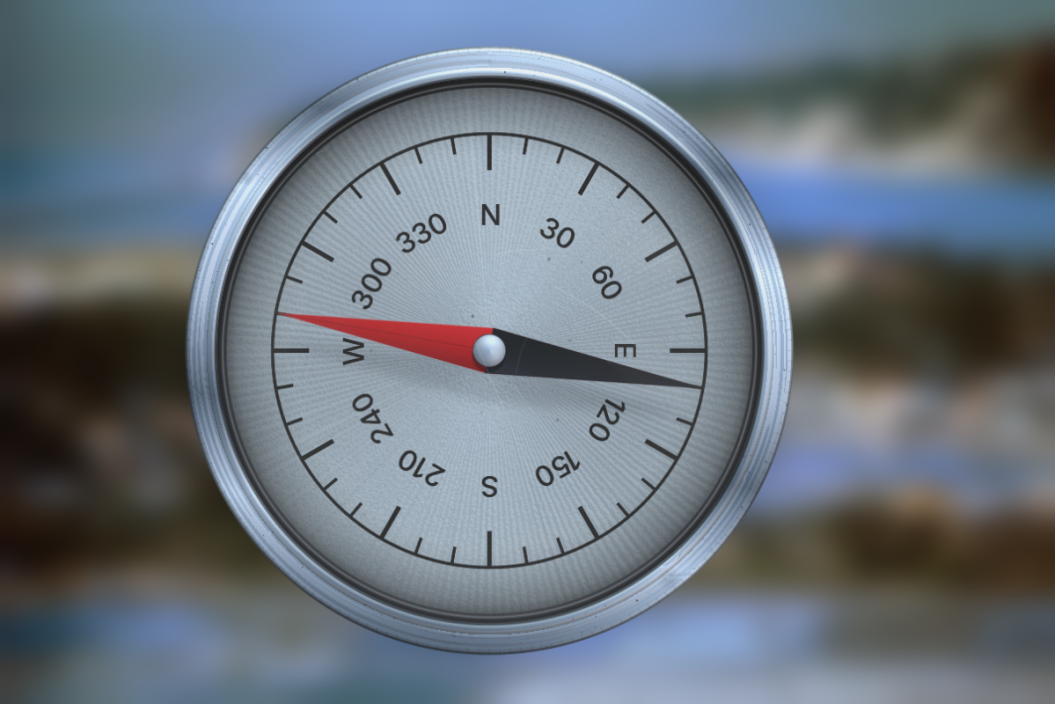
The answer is 280 °
